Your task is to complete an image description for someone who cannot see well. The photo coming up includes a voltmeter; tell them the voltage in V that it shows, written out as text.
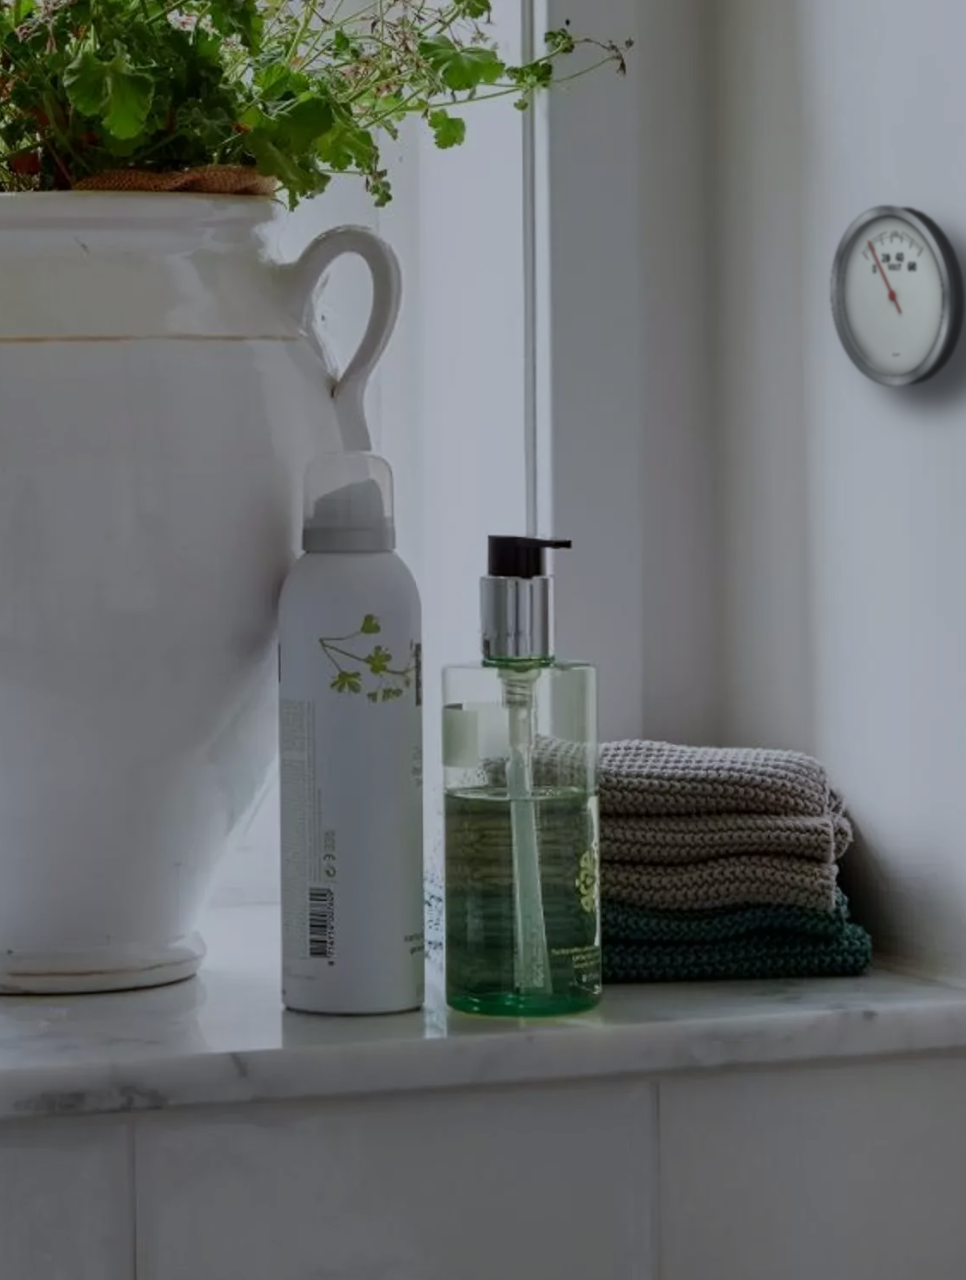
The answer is 10 V
